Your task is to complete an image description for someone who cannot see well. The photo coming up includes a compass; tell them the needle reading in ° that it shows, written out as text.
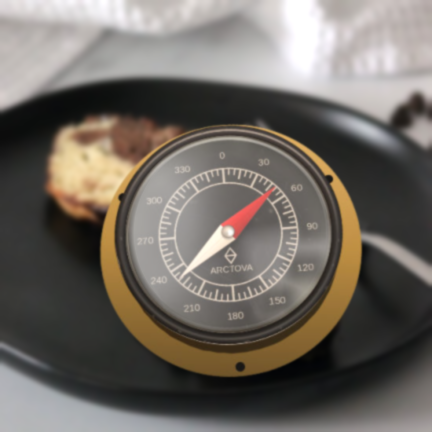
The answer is 50 °
